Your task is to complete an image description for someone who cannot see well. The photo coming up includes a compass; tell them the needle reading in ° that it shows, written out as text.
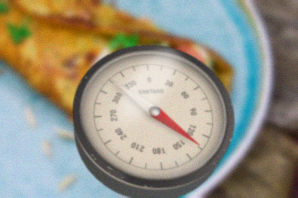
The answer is 135 °
